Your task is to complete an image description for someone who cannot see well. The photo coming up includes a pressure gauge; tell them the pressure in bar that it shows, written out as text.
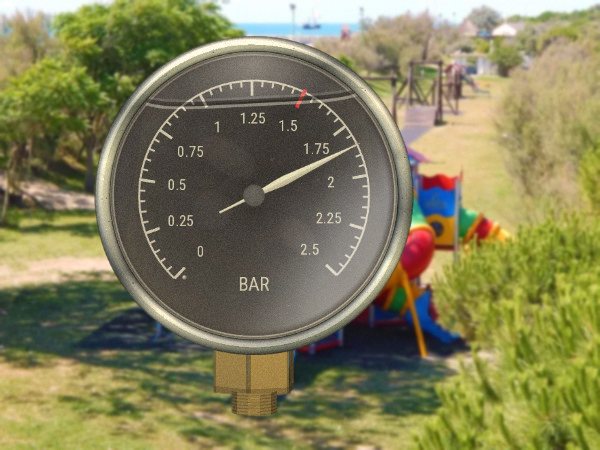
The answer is 1.85 bar
